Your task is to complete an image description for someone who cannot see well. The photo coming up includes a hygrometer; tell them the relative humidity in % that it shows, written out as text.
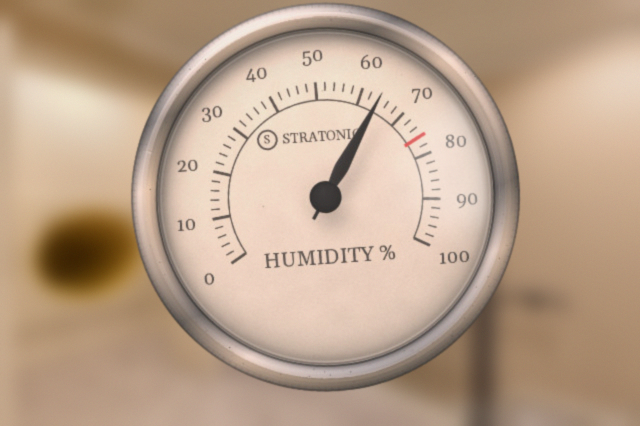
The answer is 64 %
